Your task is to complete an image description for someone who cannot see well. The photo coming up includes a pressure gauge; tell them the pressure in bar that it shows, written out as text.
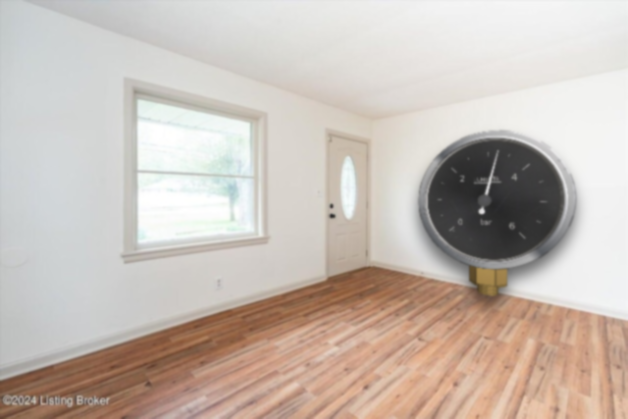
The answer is 3.25 bar
